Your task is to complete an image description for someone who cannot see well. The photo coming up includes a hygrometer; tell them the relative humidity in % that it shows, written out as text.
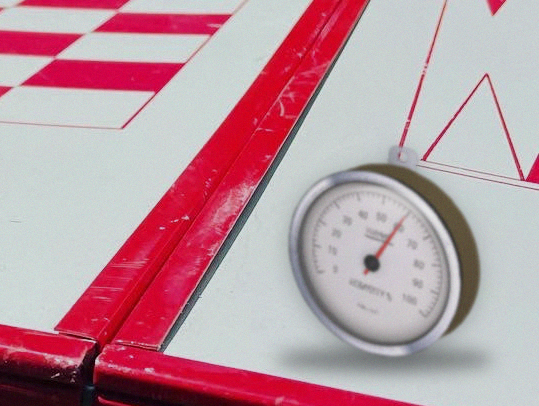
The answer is 60 %
